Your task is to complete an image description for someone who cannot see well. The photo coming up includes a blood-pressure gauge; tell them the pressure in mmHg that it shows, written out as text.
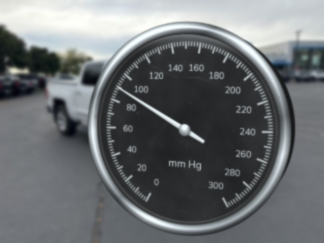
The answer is 90 mmHg
